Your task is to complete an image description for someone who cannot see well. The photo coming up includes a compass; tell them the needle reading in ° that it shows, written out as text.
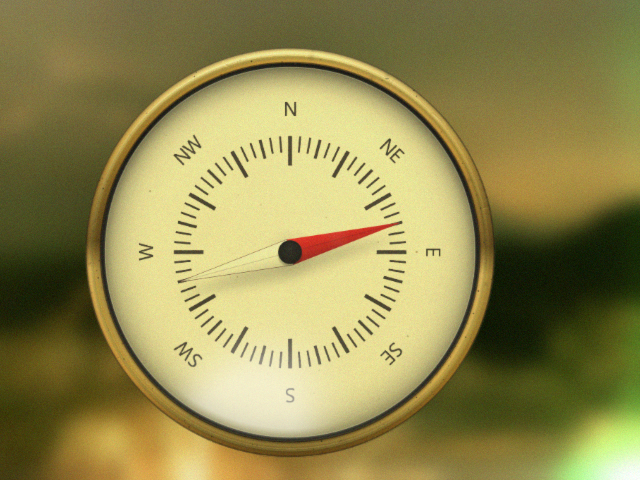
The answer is 75 °
